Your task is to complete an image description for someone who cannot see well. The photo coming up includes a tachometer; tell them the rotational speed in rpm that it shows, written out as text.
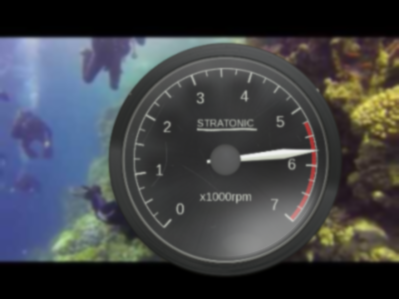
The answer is 5750 rpm
